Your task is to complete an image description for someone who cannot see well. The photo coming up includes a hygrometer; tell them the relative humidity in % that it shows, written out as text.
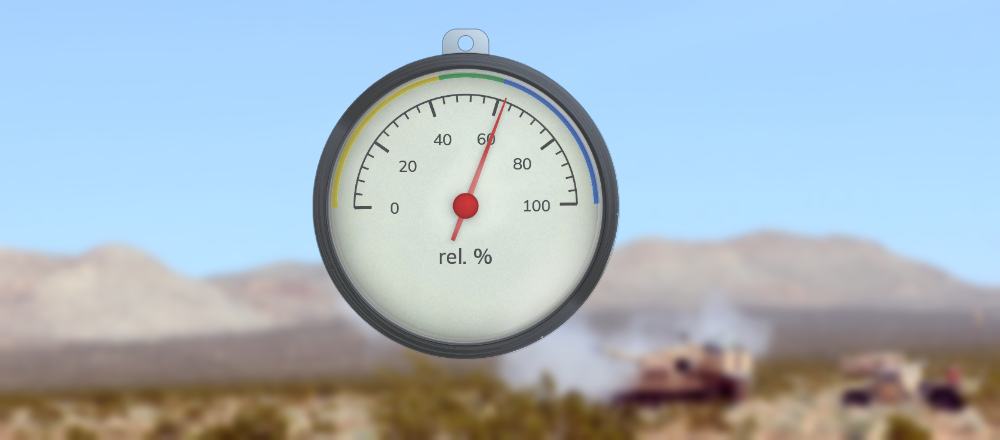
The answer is 62 %
